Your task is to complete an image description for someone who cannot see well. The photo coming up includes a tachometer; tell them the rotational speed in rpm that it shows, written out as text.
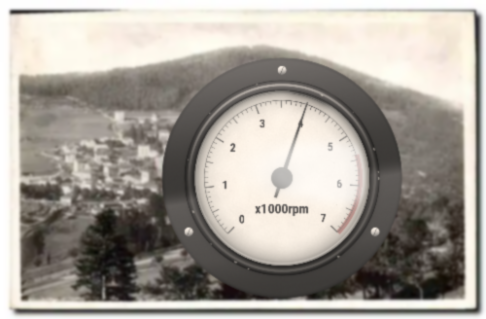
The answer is 4000 rpm
